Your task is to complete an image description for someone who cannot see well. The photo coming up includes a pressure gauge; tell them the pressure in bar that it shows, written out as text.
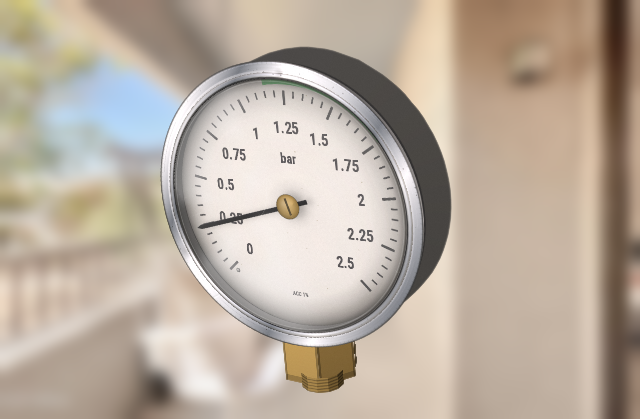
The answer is 0.25 bar
